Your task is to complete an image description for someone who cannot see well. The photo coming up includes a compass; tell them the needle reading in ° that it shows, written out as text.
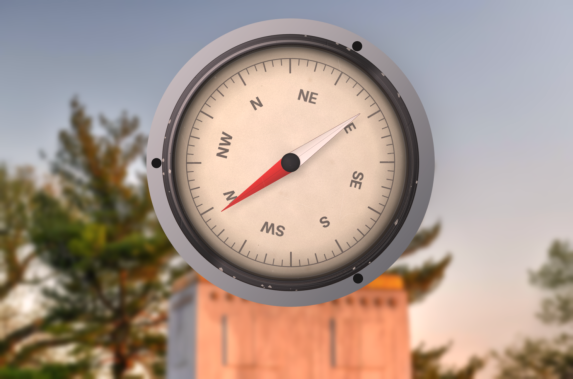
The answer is 265 °
